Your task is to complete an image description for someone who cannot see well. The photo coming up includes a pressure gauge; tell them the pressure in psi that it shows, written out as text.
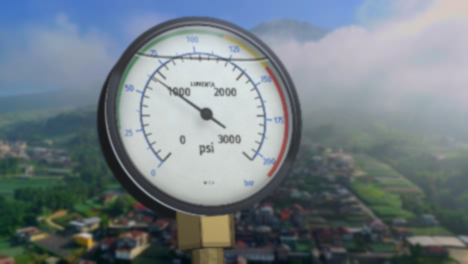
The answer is 900 psi
